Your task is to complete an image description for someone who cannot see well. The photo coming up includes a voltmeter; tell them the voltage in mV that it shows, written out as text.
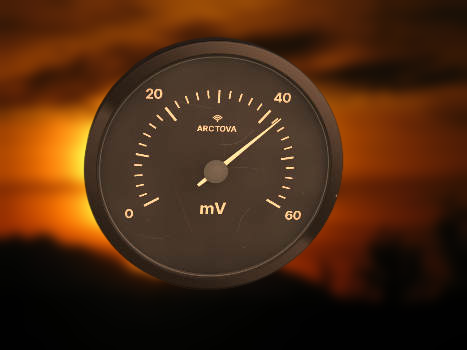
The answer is 42 mV
